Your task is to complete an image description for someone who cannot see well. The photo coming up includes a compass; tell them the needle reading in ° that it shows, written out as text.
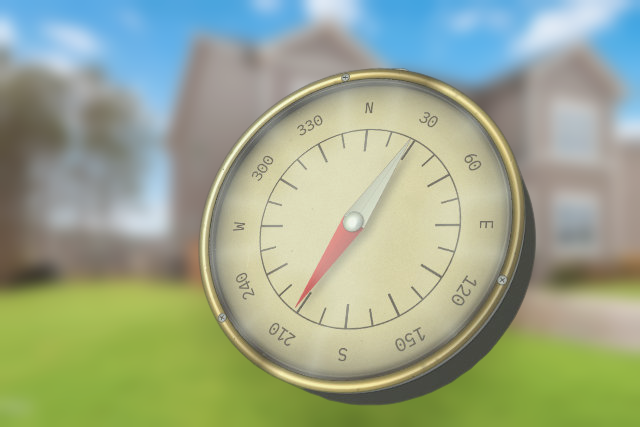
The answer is 210 °
